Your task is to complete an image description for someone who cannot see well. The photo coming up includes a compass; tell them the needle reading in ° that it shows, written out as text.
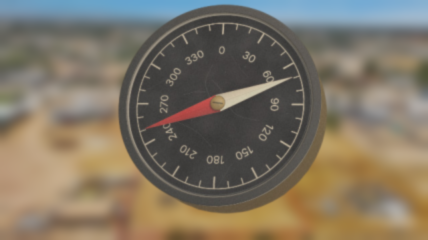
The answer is 250 °
